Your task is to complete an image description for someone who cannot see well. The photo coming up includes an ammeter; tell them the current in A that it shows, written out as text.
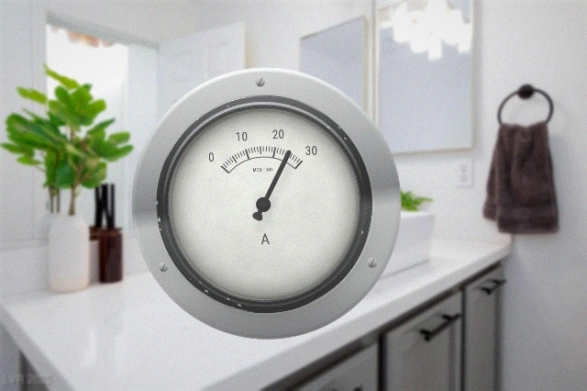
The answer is 25 A
